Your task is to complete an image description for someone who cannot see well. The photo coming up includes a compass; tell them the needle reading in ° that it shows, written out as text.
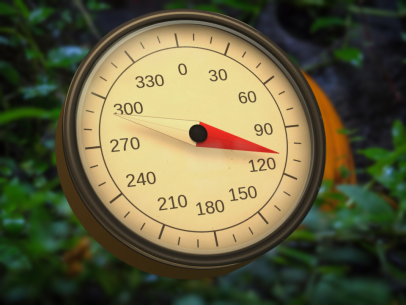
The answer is 110 °
